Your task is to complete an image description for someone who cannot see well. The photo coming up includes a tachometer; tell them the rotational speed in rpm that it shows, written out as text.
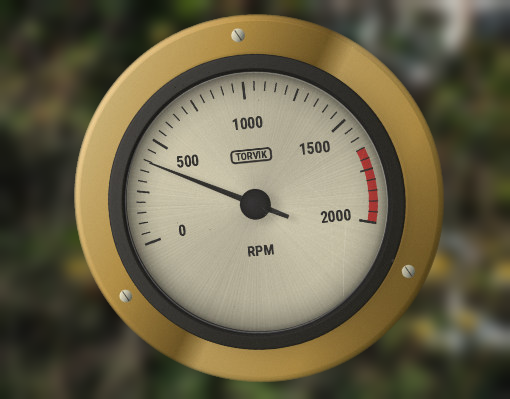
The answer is 400 rpm
